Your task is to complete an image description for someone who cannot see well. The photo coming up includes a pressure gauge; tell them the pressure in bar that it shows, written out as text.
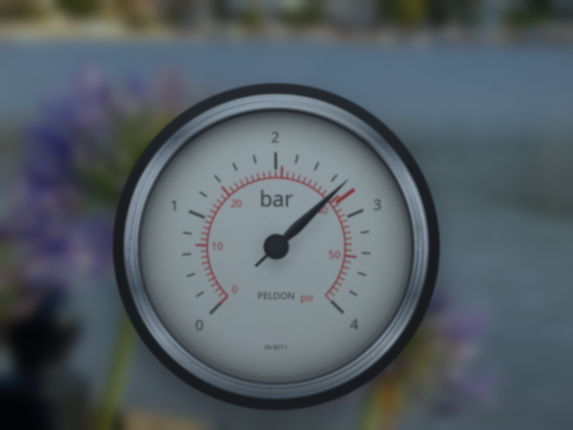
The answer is 2.7 bar
